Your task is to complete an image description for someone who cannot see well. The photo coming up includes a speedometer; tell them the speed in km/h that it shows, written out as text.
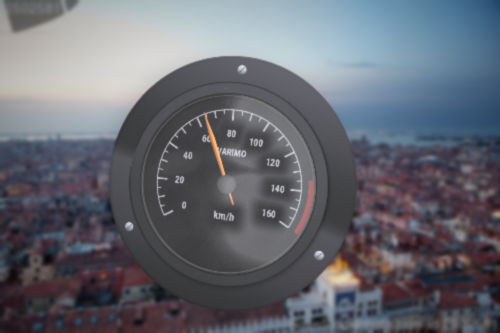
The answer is 65 km/h
